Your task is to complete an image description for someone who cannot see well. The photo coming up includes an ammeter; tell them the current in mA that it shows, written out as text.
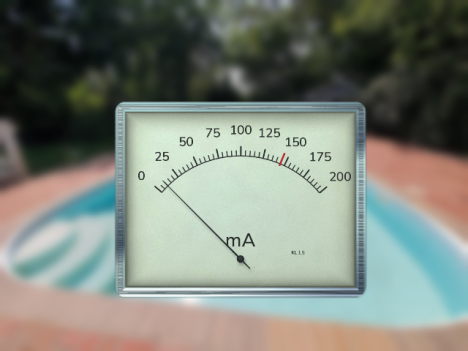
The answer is 10 mA
